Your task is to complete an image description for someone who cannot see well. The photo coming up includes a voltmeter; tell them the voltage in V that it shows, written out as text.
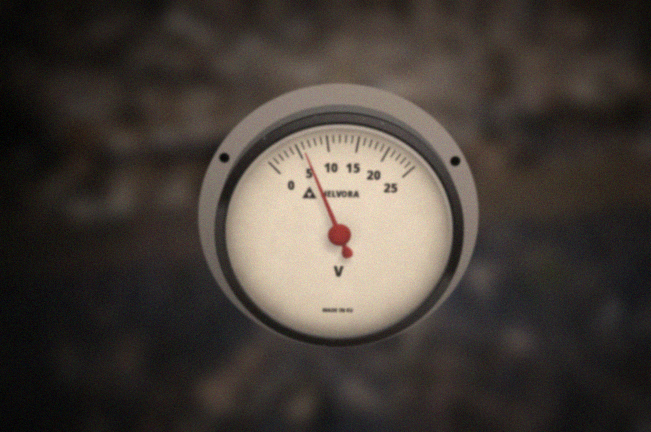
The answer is 6 V
